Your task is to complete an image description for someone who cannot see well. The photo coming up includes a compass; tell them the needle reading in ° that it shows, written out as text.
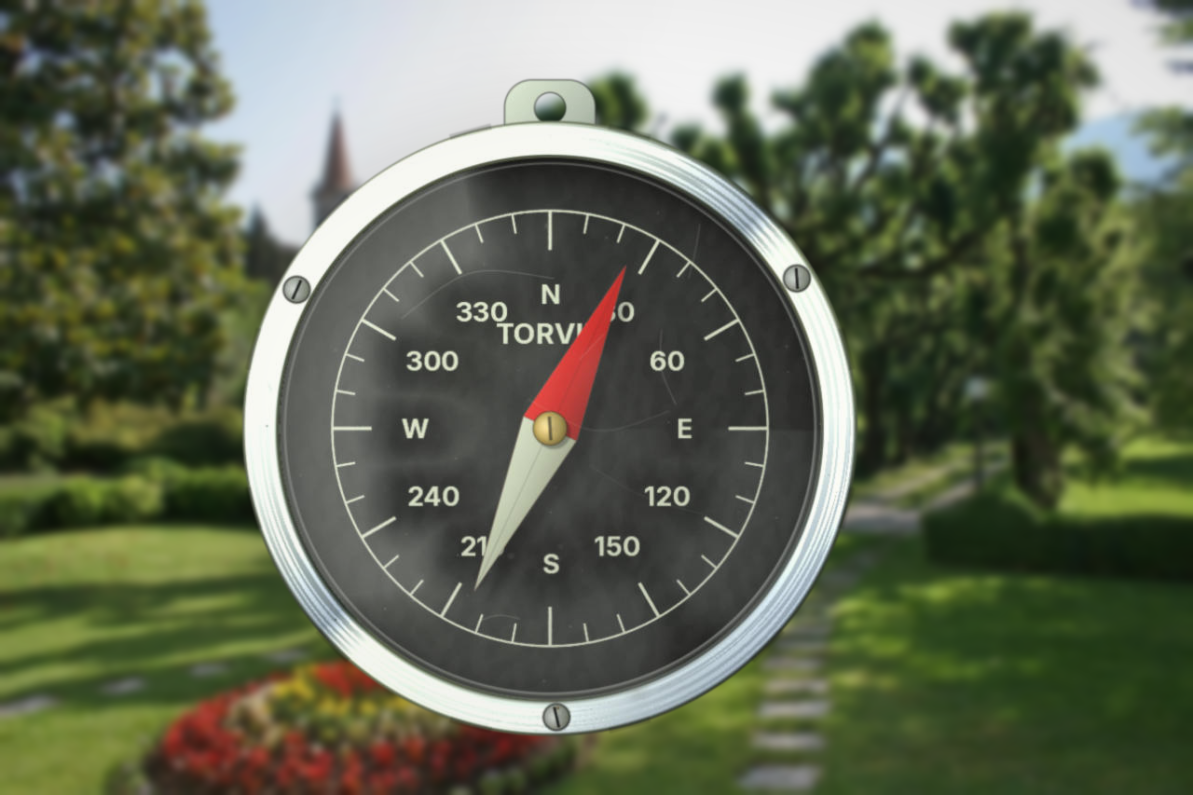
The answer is 25 °
